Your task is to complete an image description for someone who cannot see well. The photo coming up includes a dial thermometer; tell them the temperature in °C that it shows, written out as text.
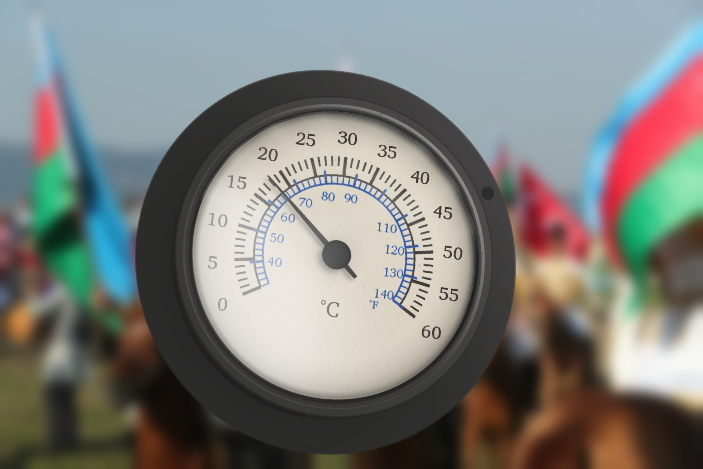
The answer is 18 °C
